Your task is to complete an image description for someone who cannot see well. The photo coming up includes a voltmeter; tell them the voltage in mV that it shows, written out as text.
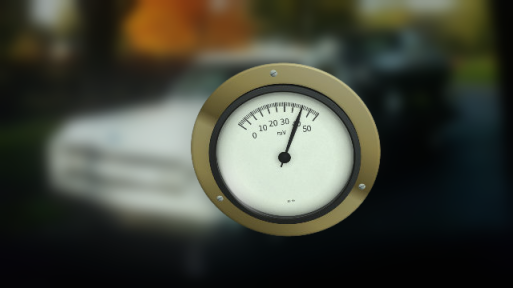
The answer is 40 mV
